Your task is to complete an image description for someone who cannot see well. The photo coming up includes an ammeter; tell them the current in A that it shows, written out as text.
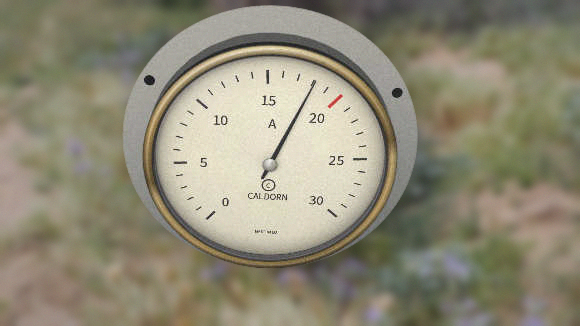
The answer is 18 A
